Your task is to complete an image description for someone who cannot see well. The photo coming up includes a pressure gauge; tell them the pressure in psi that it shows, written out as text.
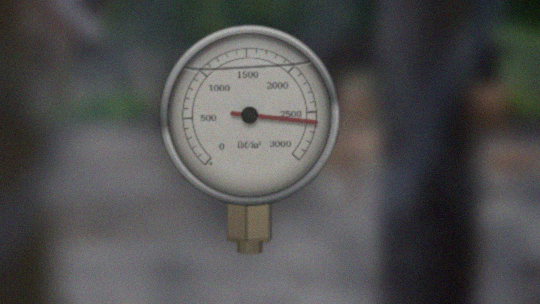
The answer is 2600 psi
